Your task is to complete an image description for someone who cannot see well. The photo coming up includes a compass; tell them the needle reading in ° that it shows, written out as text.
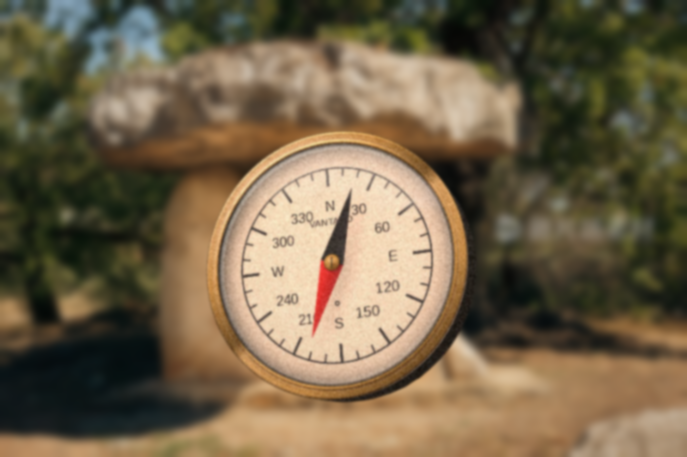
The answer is 200 °
